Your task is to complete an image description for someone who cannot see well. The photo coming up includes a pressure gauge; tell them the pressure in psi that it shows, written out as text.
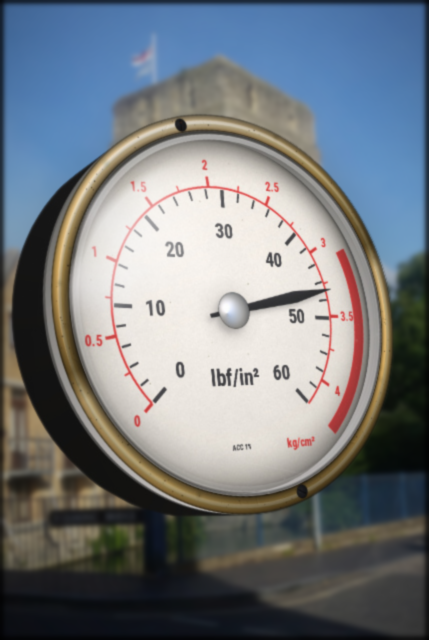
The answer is 47 psi
